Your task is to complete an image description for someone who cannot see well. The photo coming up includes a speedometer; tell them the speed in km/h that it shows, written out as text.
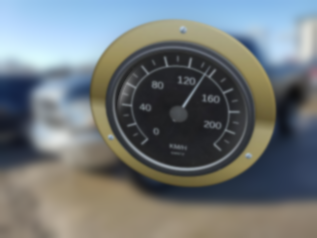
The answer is 135 km/h
